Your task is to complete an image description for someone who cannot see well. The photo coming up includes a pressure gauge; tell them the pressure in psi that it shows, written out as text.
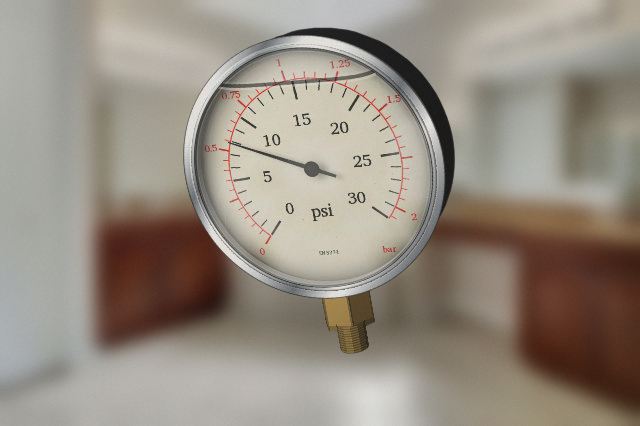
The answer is 8 psi
